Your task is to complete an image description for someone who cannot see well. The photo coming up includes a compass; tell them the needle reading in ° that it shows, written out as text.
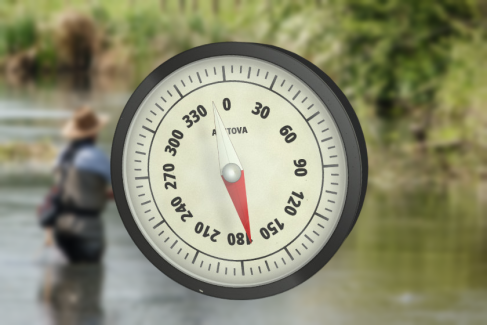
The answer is 170 °
